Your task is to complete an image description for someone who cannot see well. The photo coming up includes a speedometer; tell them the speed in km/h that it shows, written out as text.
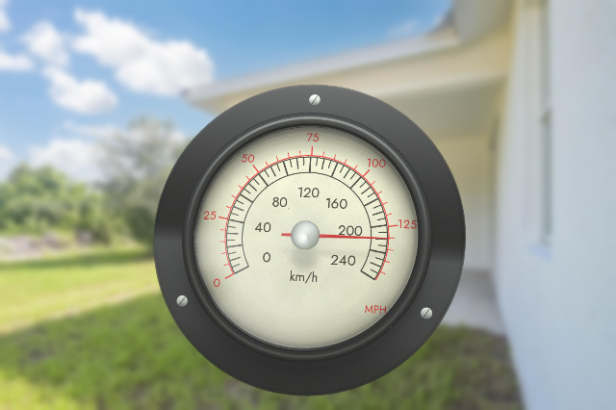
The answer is 210 km/h
